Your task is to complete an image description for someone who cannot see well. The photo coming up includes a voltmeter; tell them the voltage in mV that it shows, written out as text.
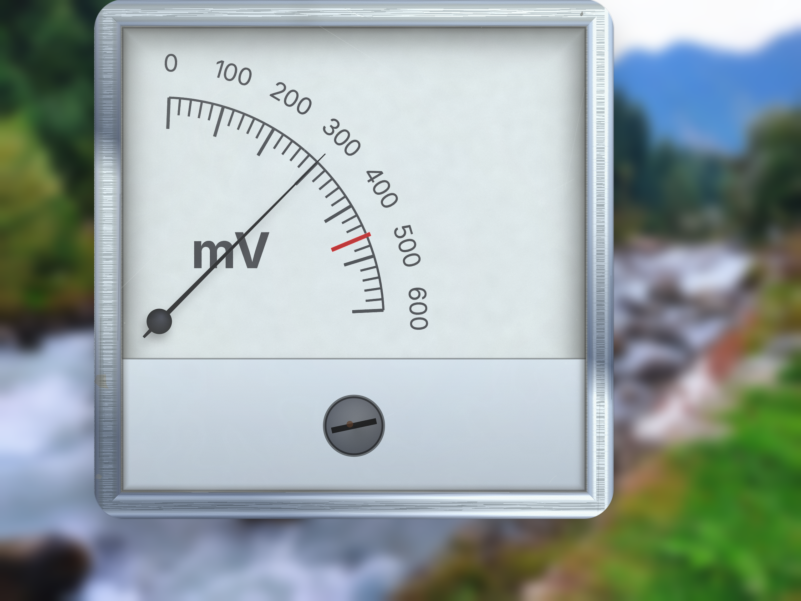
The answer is 300 mV
